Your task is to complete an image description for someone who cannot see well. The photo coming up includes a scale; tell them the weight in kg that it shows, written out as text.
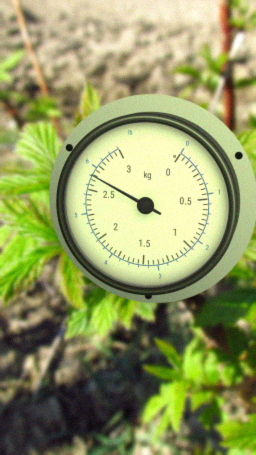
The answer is 2.65 kg
